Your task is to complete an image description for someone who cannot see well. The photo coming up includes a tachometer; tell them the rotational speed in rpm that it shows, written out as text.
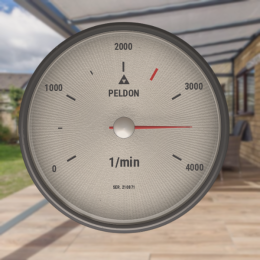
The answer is 3500 rpm
